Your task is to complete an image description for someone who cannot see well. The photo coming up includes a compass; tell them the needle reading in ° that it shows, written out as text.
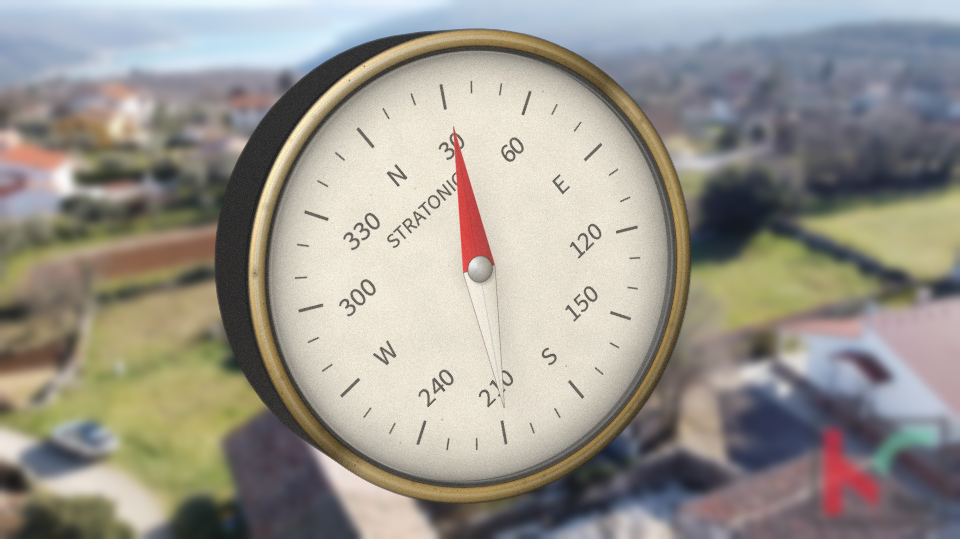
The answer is 30 °
